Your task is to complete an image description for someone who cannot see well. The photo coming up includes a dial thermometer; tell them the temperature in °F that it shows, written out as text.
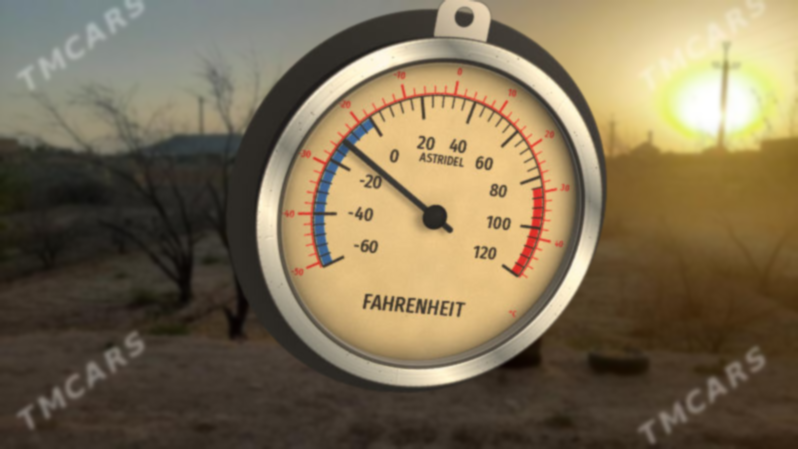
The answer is -12 °F
